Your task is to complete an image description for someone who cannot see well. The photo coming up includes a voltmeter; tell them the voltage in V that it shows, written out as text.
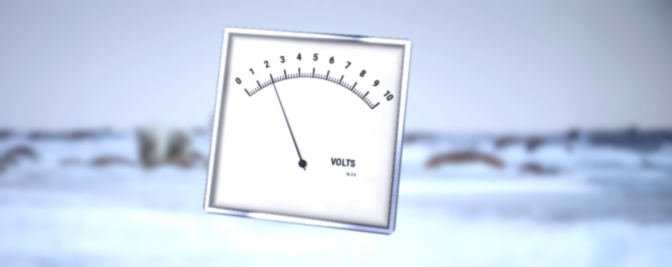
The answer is 2 V
